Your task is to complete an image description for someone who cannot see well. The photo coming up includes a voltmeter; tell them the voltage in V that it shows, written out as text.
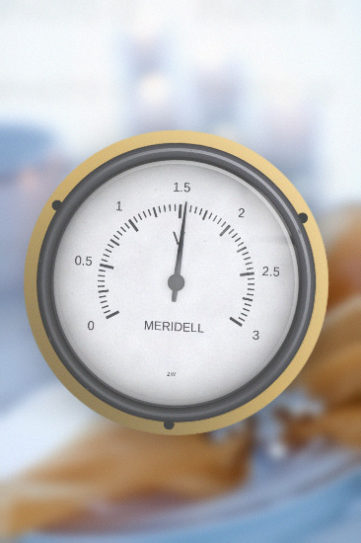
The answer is 1.55 V
